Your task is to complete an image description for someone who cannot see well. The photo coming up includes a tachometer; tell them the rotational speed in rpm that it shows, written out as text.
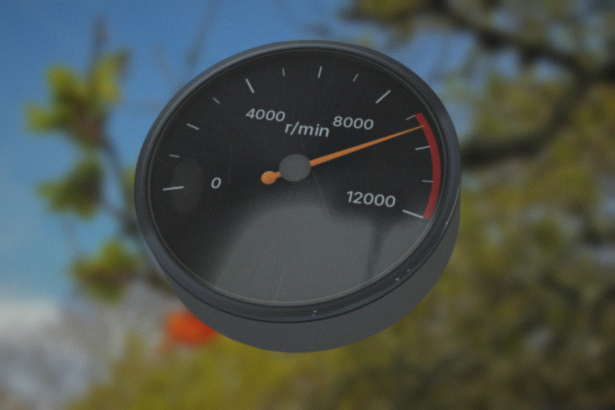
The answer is 9500 rpm
